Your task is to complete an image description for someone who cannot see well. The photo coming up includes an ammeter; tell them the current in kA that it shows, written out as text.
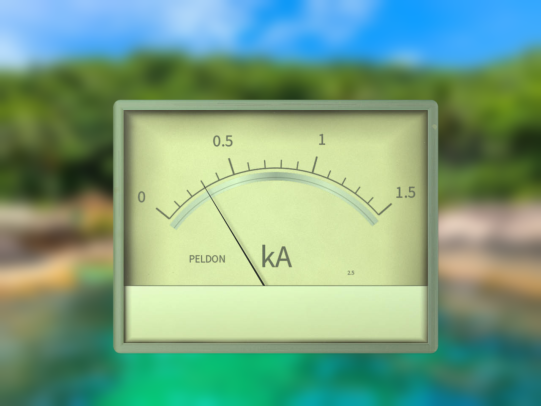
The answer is 0.3 kA
